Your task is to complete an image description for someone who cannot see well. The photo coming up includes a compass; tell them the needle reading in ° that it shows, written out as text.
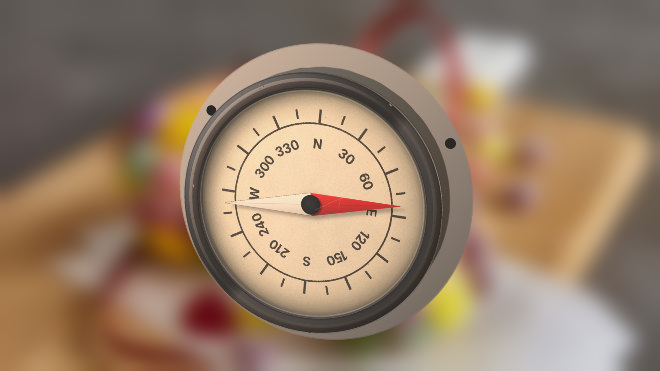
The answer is 82.5 °
